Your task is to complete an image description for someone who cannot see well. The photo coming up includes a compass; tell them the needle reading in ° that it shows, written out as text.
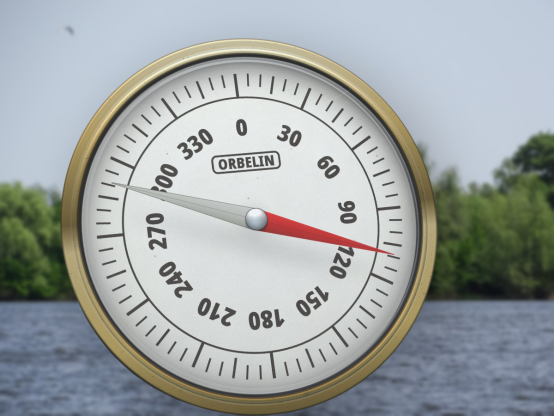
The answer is 110 °
